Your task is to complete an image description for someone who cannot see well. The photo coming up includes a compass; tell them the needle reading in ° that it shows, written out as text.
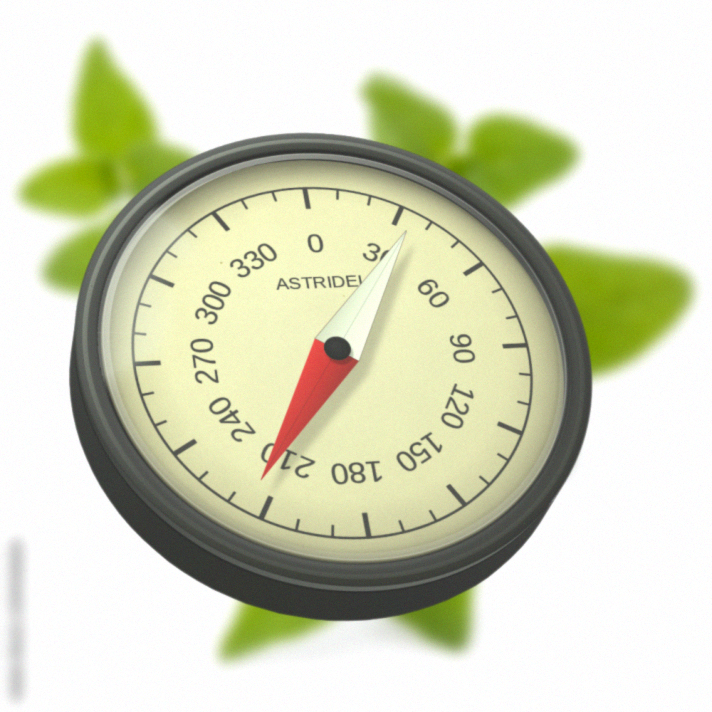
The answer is 215 °
